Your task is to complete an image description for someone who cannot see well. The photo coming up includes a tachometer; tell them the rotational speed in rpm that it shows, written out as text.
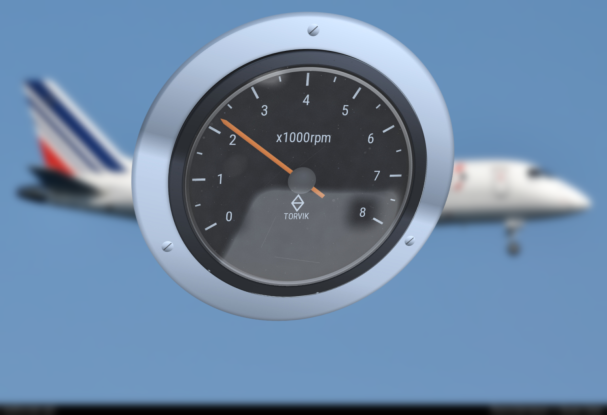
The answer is 2250 rpm
